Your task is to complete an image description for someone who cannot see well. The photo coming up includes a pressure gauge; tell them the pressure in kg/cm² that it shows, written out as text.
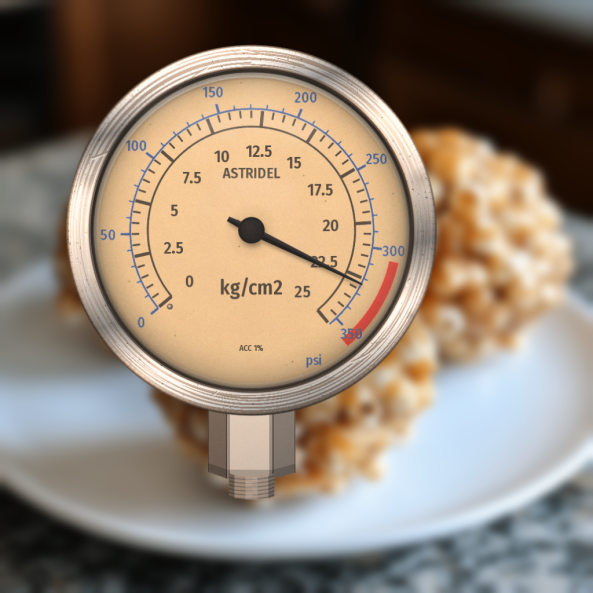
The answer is 22.75 kg/cm²
